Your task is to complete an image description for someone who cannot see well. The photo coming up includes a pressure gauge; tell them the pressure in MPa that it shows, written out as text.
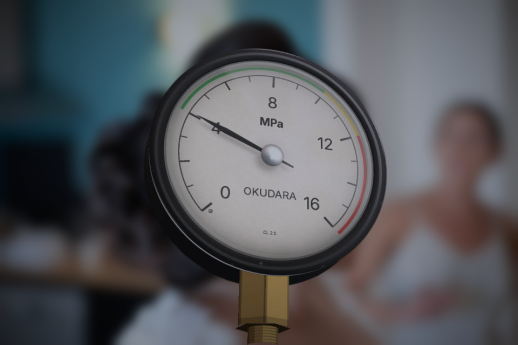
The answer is 4 MPa
